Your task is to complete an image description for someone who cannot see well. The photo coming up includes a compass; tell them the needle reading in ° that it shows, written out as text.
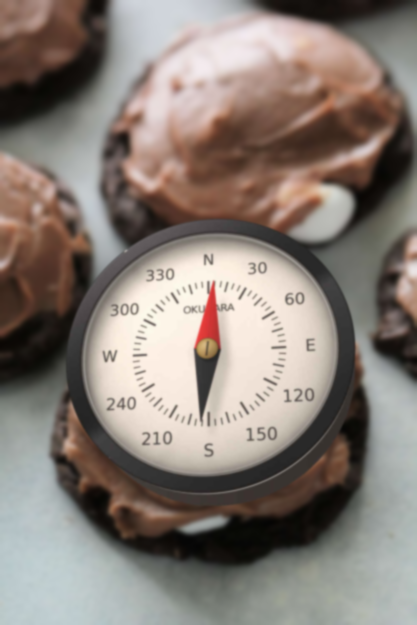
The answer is 5 °
